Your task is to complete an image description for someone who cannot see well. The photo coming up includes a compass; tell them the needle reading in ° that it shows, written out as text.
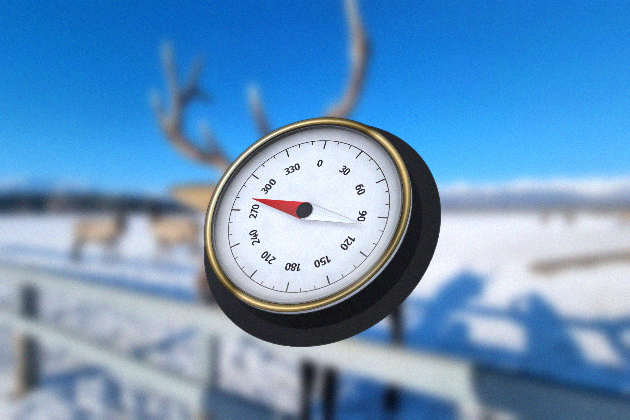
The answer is 280 °
